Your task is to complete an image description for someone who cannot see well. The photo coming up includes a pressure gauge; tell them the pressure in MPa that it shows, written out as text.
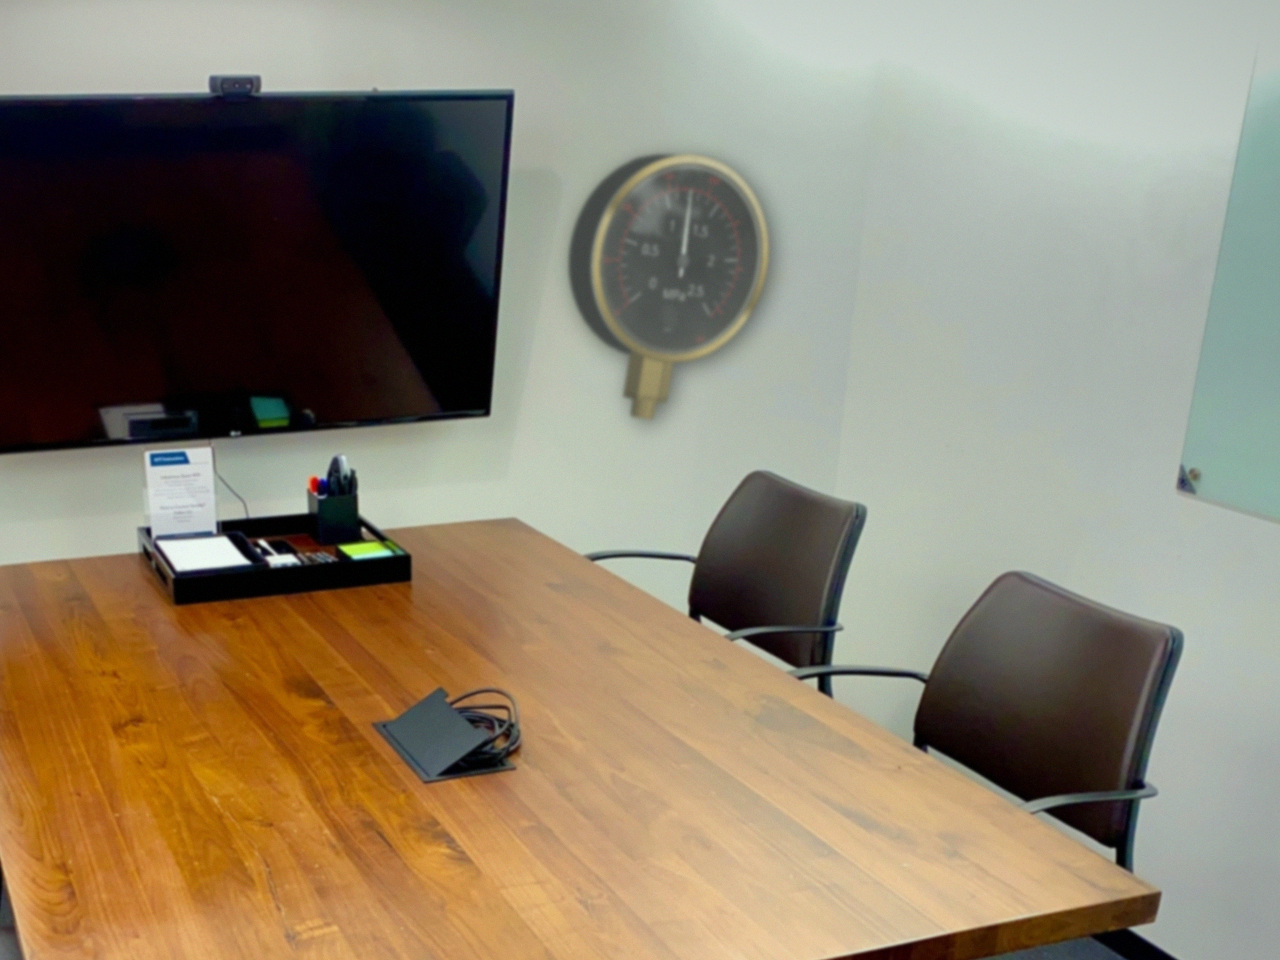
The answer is 1.2 MPa
